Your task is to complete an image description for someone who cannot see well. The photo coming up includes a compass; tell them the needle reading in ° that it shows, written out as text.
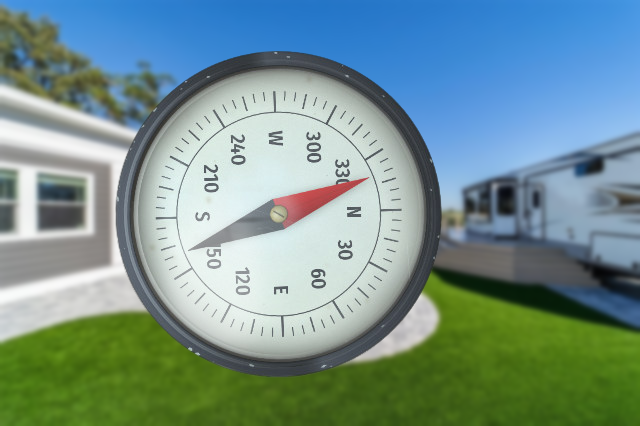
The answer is 340 °
